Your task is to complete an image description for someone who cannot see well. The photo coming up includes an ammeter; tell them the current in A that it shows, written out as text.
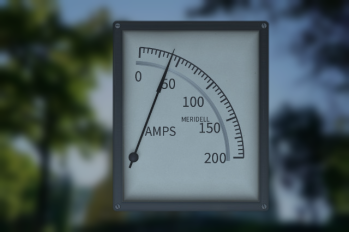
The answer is 40 A
